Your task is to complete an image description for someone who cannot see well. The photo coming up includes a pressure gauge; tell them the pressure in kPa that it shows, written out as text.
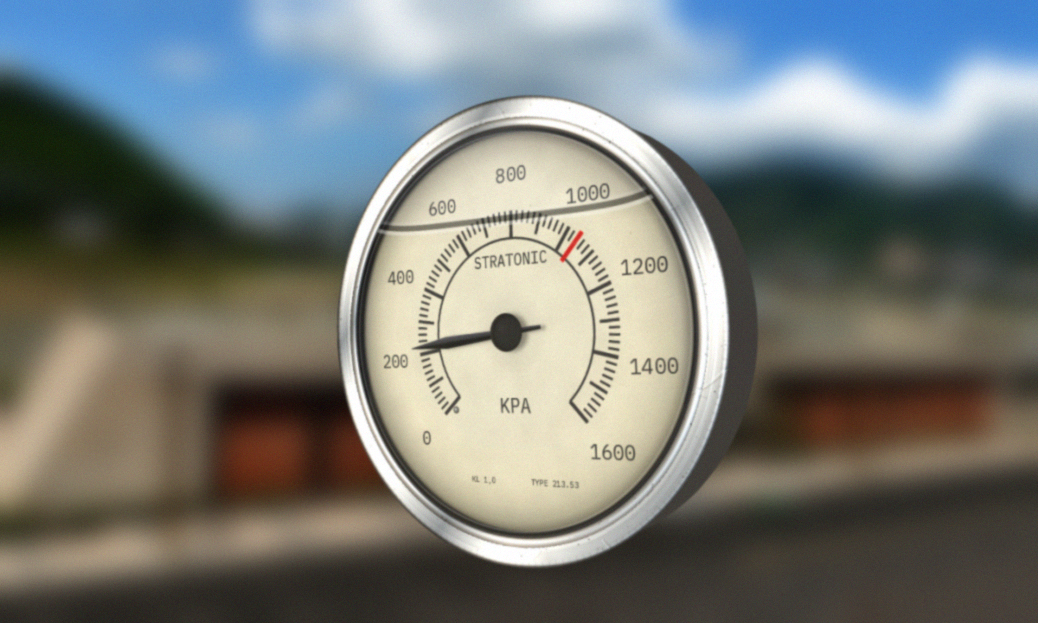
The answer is 220 kPa
